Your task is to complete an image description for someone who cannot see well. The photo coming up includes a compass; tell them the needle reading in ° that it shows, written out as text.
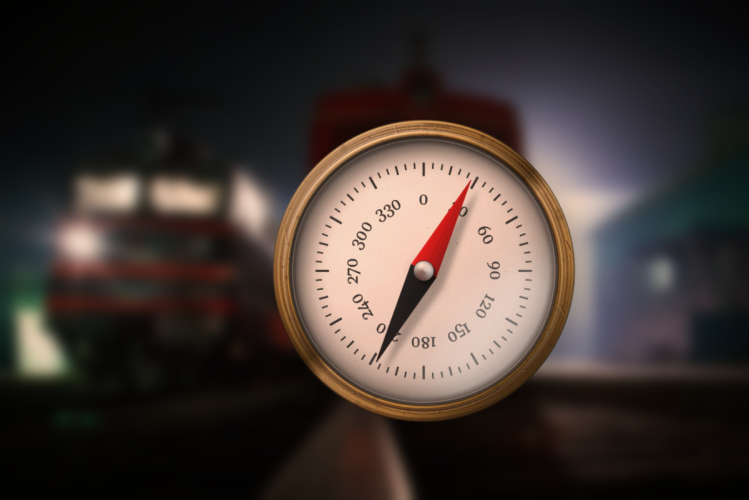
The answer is 27.5 °
